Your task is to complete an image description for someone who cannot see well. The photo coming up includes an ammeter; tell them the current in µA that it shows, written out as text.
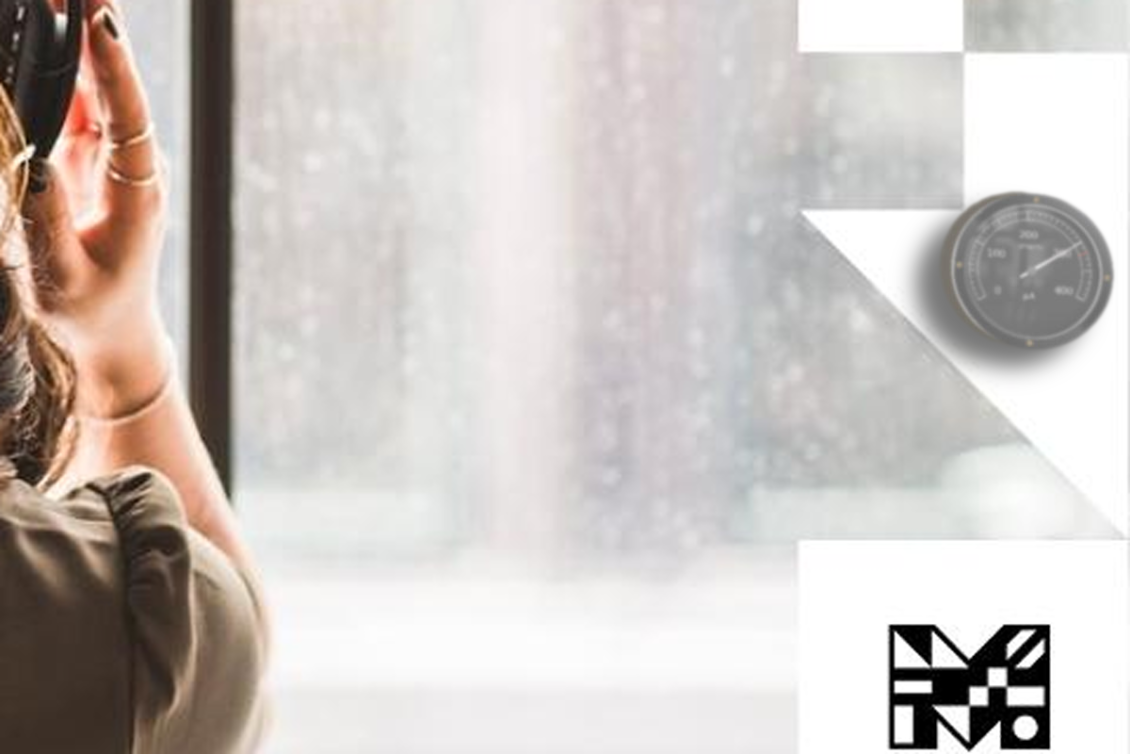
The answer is 300 µA
